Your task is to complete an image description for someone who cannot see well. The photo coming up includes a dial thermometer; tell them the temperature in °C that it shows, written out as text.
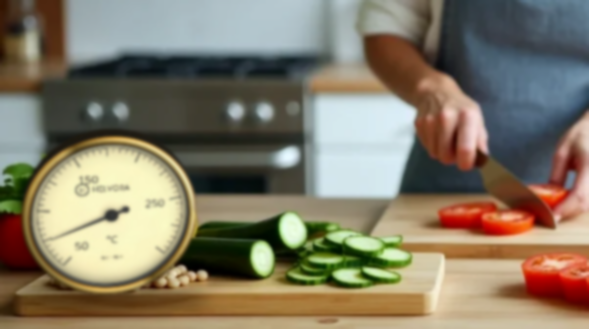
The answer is 75 °C
